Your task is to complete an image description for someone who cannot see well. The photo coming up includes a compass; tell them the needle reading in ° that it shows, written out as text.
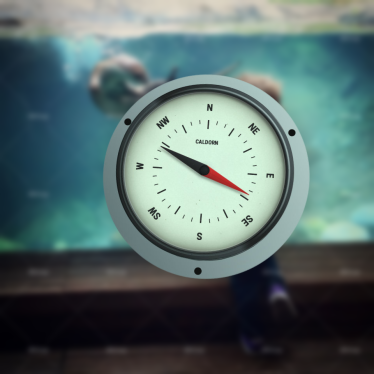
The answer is 115 °
